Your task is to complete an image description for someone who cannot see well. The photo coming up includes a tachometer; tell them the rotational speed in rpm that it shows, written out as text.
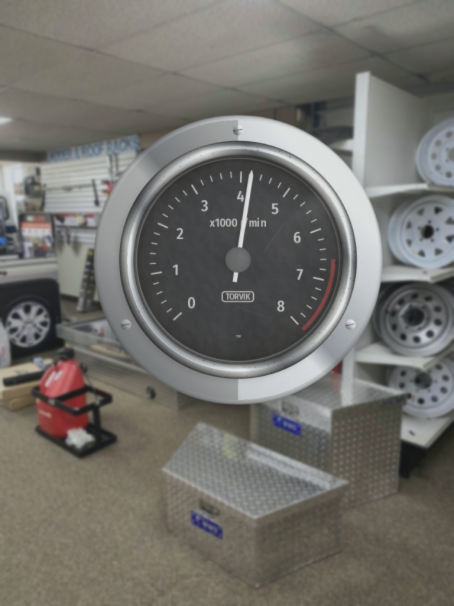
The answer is 4200 rpm
